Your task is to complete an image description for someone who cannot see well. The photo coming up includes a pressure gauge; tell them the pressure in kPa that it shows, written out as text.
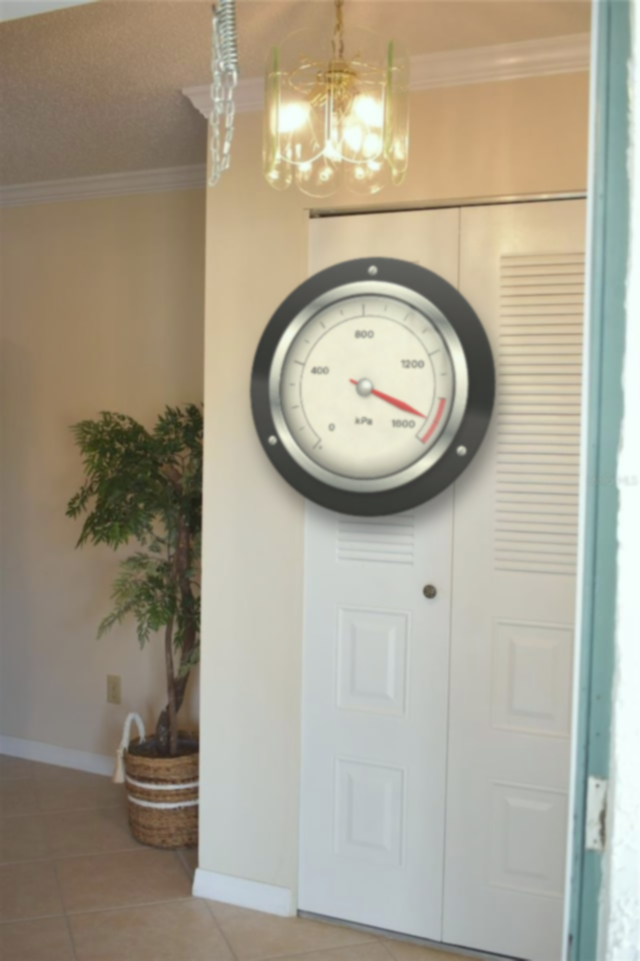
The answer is 1500 kPa
